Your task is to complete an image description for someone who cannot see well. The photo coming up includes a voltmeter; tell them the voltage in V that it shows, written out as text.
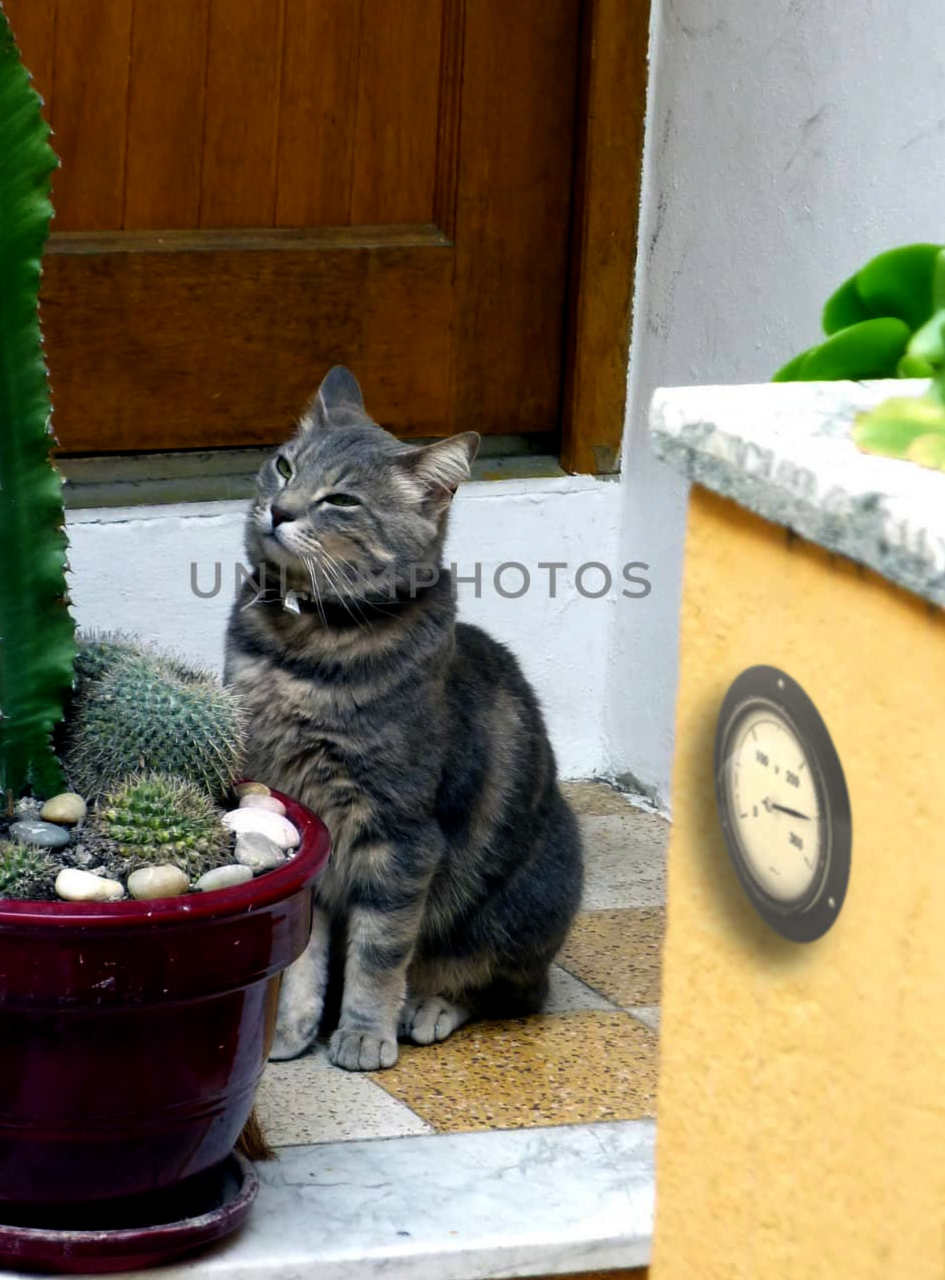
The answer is 250 V
